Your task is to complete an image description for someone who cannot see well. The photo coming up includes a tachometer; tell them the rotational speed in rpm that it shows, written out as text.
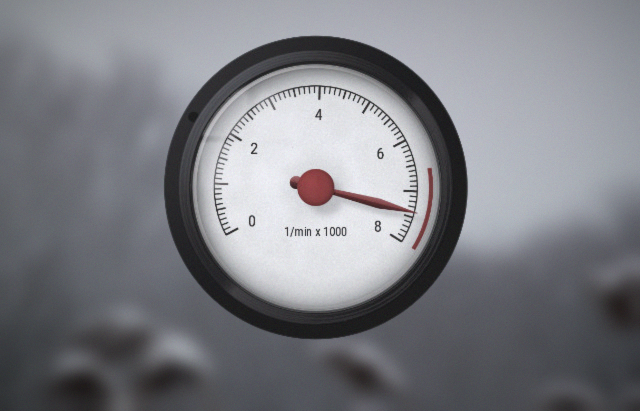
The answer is 7400 rpm
